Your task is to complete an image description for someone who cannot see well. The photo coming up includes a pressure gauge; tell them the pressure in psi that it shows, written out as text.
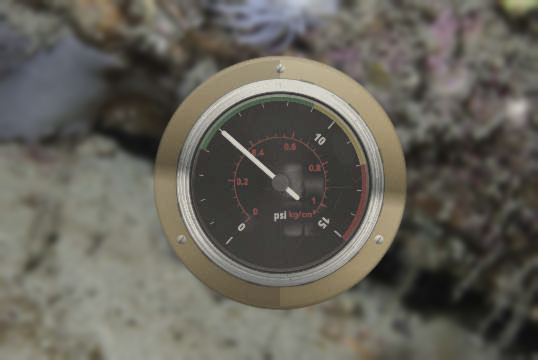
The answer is 5 psi
